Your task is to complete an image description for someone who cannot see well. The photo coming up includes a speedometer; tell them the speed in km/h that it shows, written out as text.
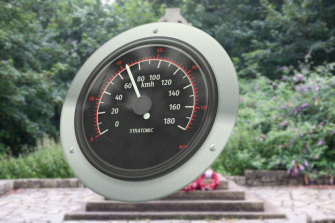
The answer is 70 km/h
